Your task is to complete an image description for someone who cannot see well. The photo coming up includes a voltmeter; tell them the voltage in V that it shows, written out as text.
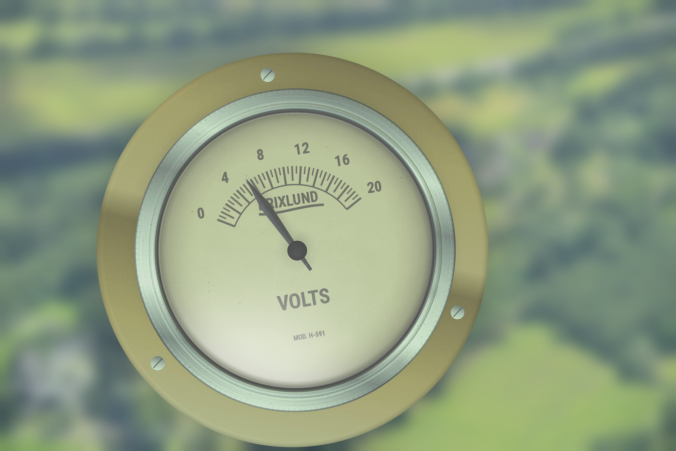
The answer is 5.5 V
